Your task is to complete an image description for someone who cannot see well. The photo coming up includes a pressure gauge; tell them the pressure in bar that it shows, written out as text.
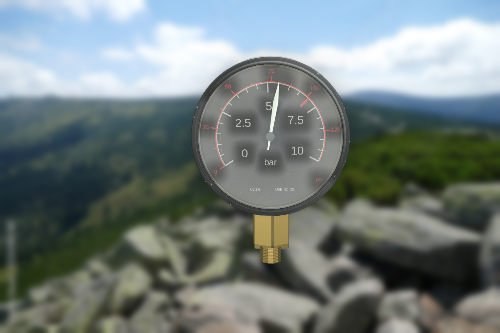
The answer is 5.5 bar
